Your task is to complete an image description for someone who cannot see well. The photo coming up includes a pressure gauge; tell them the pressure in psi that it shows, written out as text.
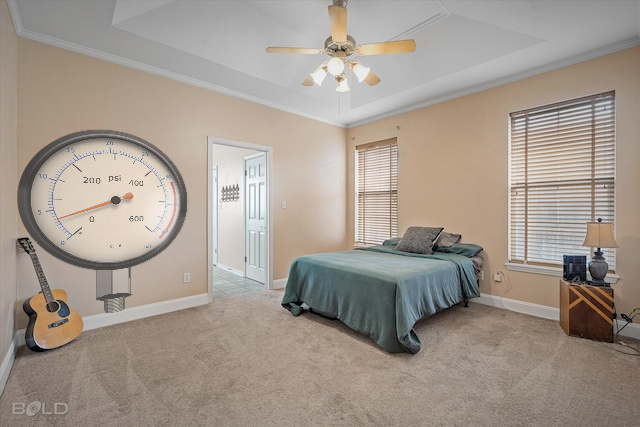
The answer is 50 psi
